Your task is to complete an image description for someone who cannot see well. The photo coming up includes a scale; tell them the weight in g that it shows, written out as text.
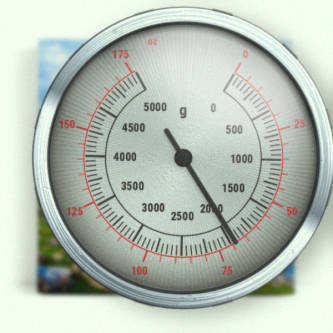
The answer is 1950 g
